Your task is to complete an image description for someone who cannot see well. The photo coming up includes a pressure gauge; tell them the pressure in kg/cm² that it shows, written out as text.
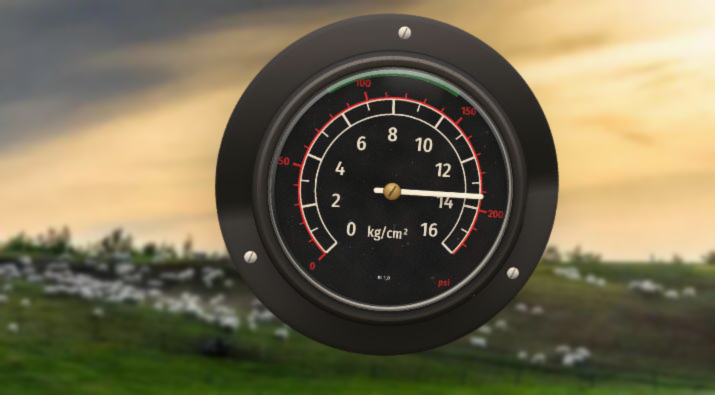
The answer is 13.5 kg/cm²
